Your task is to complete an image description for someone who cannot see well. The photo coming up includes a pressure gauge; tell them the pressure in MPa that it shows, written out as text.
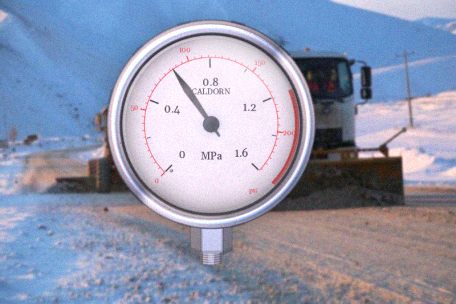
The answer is 0.6 MPa
